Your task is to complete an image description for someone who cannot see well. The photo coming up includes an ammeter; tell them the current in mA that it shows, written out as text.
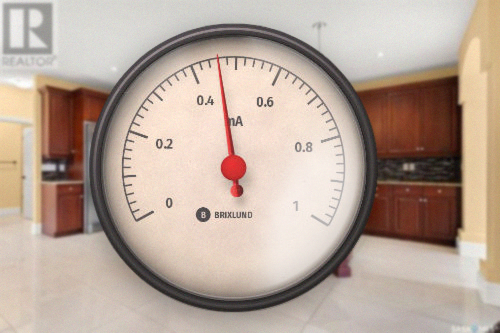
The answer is 0.46 mA
